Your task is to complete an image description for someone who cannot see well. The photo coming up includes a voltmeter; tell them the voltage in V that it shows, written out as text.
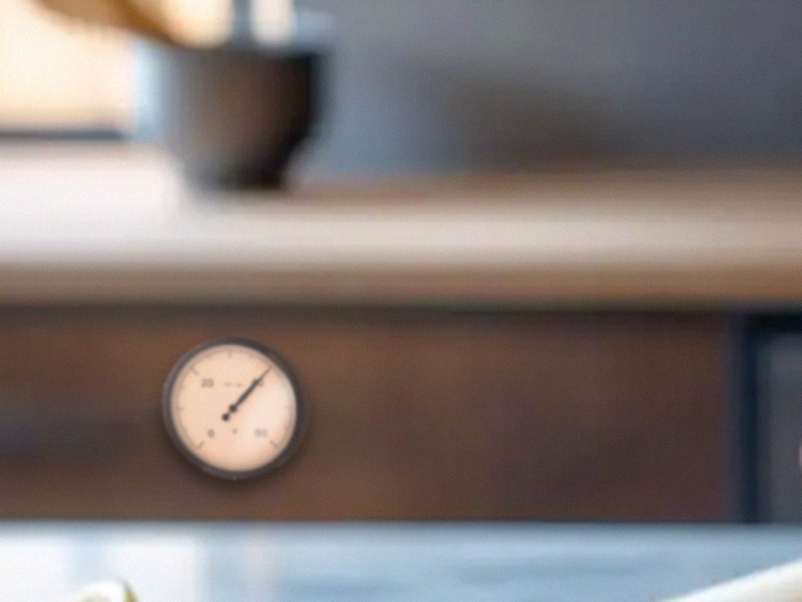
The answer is 40 V
